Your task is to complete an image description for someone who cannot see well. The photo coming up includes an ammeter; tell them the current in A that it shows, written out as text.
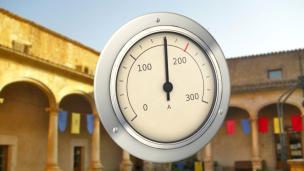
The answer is 160 A
